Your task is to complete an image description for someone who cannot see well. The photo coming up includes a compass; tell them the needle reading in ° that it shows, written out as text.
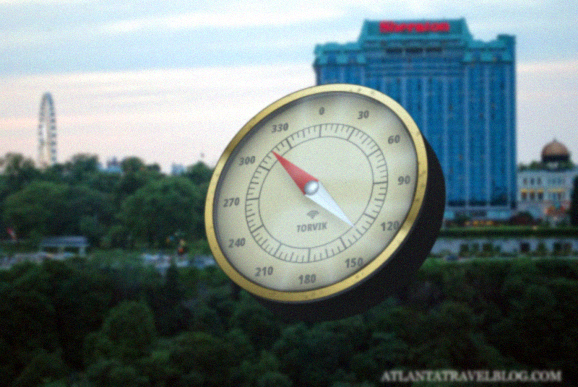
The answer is 315 °
